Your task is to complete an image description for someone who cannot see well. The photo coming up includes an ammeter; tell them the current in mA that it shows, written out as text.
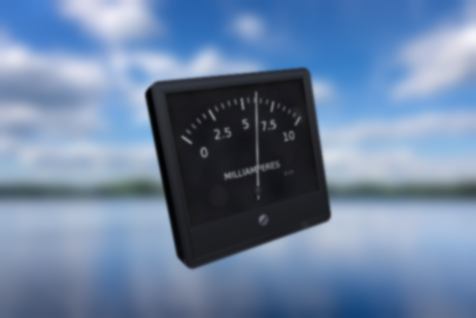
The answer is 6 mA
